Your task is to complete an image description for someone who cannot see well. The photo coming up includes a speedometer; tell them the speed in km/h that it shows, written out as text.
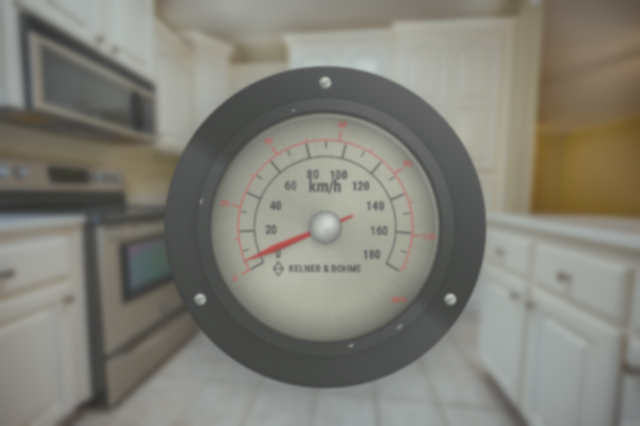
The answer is 5 km/h
